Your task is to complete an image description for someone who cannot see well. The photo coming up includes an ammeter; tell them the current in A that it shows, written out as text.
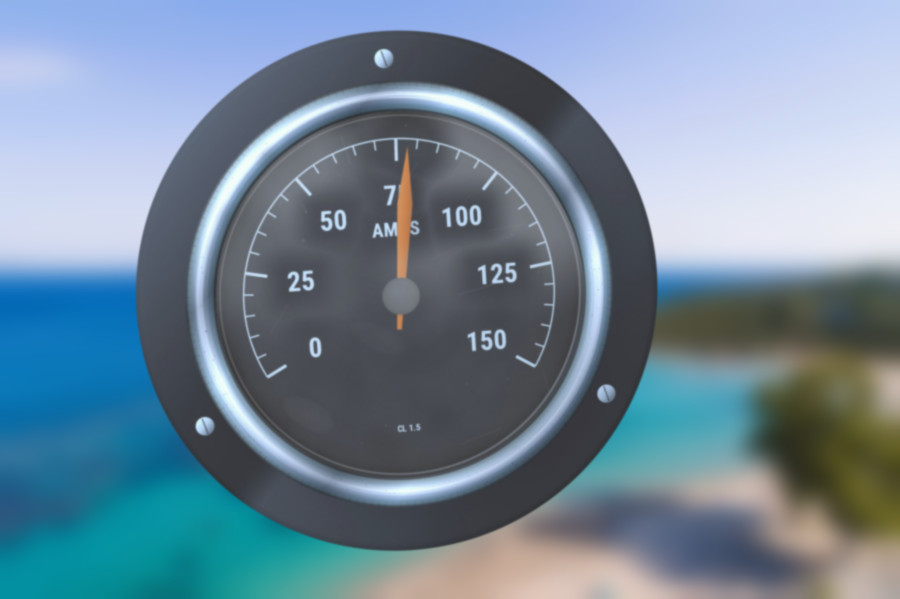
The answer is 77.5 A
